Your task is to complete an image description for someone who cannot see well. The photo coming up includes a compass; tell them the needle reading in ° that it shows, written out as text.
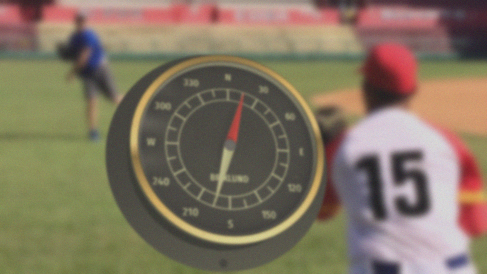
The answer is 15 °
